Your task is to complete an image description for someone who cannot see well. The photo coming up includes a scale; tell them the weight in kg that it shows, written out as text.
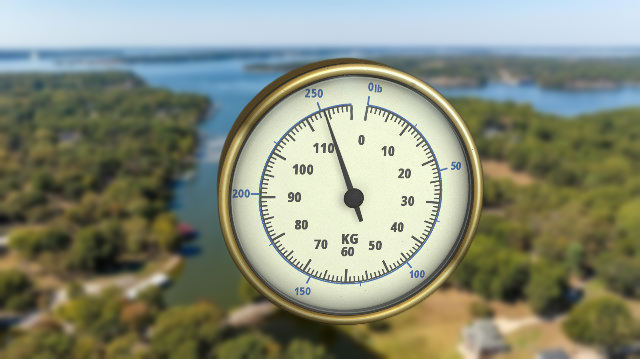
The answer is 114 kg
